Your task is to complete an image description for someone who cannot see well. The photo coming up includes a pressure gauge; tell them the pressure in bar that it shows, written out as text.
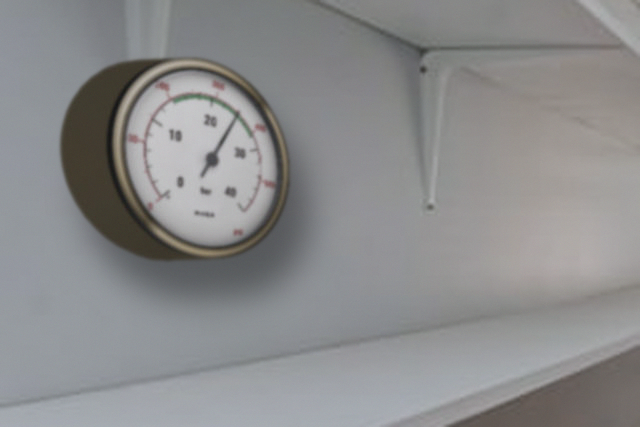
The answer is 24 bar
